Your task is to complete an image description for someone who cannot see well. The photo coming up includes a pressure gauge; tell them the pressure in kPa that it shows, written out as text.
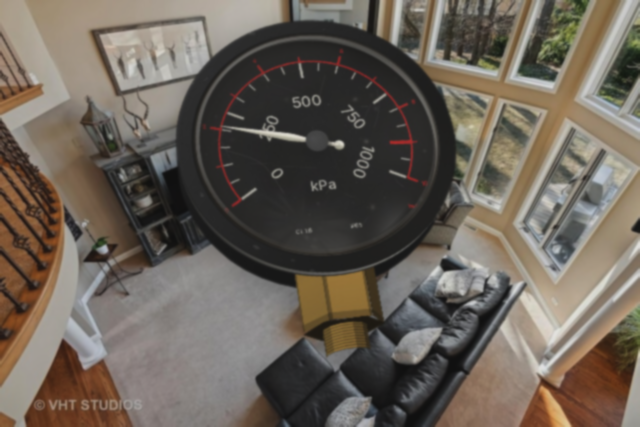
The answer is 200 kPa
